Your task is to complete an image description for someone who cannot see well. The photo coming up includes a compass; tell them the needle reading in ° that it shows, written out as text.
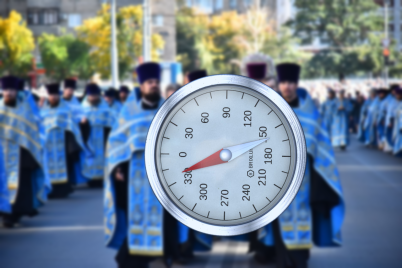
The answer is 337.5 °
